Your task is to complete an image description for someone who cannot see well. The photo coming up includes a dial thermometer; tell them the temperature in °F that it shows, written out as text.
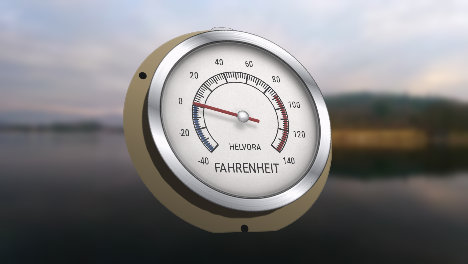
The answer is 0 °F
